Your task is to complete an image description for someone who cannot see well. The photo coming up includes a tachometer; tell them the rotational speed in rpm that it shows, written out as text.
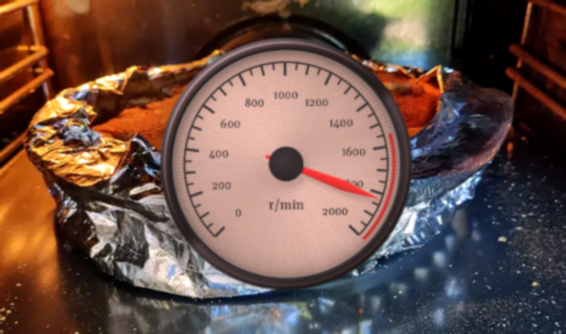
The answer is 1825 rpm
